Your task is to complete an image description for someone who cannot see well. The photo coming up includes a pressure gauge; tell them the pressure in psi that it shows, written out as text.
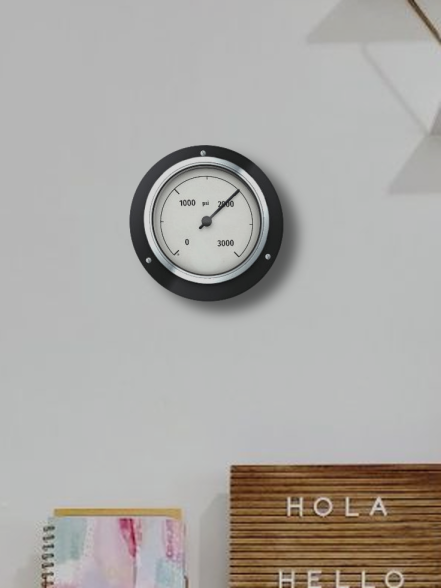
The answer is 2000 psi
